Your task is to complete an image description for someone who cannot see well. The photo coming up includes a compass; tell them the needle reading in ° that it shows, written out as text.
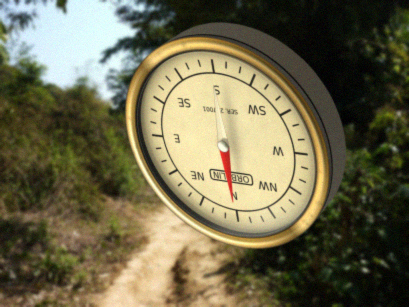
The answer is 0 °
